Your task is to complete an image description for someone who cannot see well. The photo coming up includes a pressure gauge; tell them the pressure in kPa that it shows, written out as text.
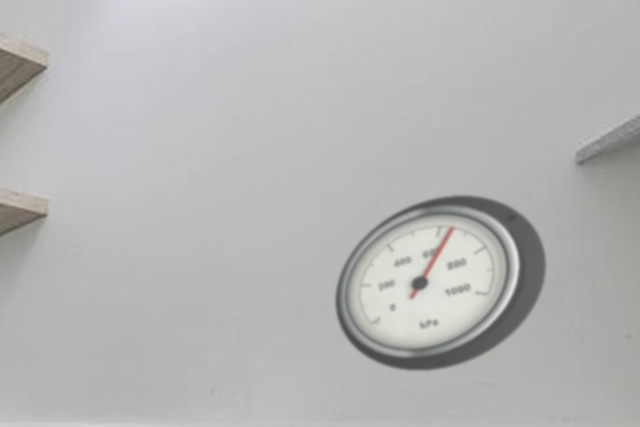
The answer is 650 kPa
